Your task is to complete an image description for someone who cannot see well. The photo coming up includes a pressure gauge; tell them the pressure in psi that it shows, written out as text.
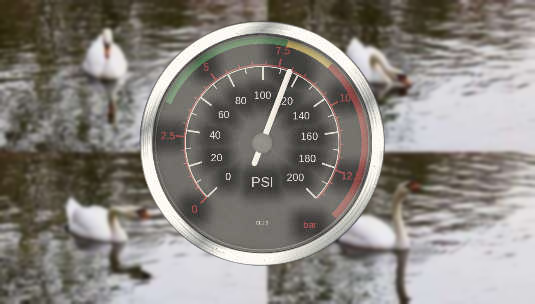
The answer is 115 psi
